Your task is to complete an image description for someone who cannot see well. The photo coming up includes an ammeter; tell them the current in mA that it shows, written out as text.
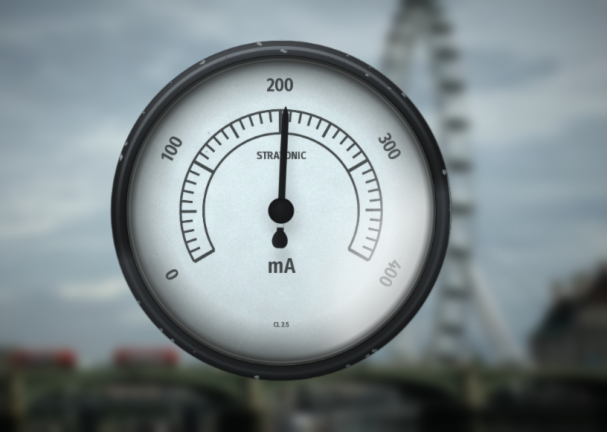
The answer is 205 mA
